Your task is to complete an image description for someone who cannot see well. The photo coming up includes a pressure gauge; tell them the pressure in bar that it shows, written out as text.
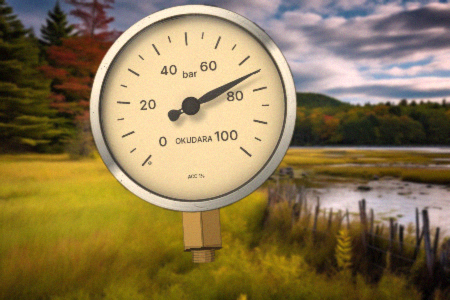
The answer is 75 bar
